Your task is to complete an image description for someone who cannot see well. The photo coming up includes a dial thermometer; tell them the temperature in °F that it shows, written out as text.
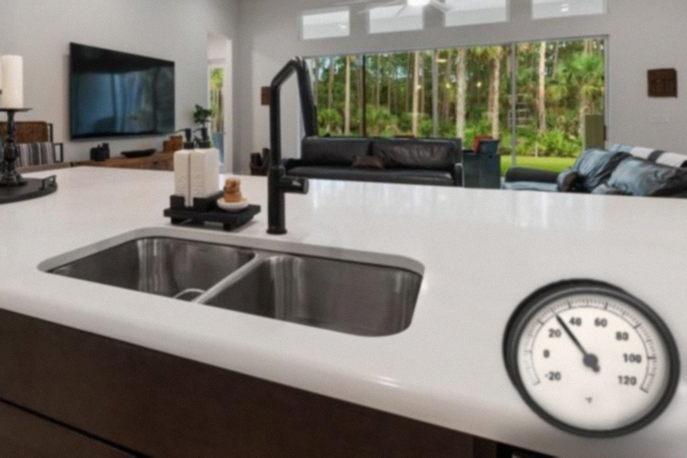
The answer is 30 °F
